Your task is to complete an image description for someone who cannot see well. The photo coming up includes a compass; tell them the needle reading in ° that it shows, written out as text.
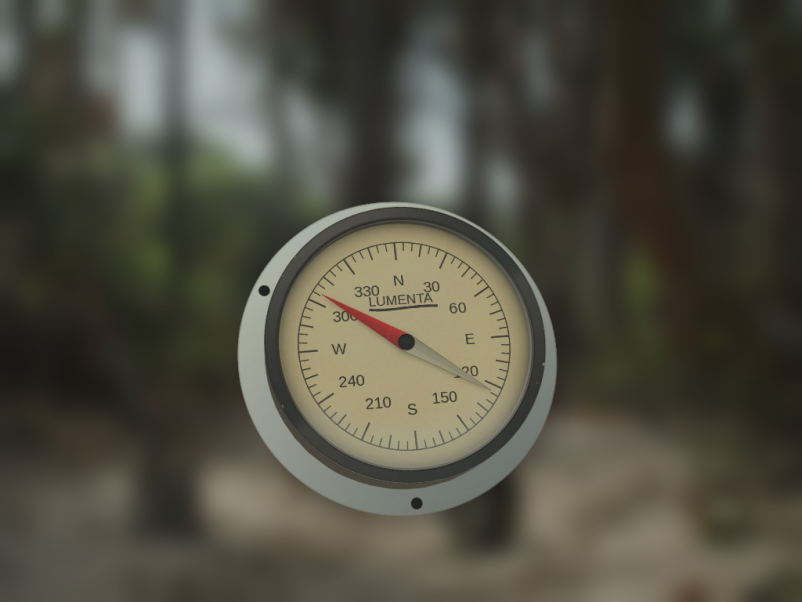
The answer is 305 °
